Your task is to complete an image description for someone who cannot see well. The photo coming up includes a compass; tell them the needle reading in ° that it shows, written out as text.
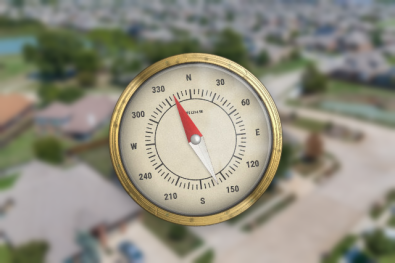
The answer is 340 °
